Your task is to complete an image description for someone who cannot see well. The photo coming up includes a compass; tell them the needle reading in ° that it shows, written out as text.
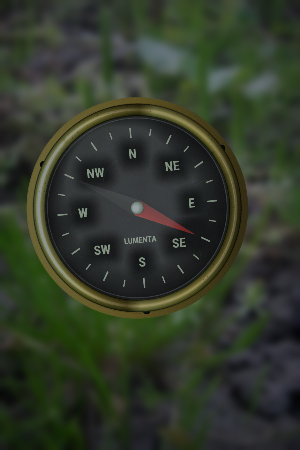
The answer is 120 °
